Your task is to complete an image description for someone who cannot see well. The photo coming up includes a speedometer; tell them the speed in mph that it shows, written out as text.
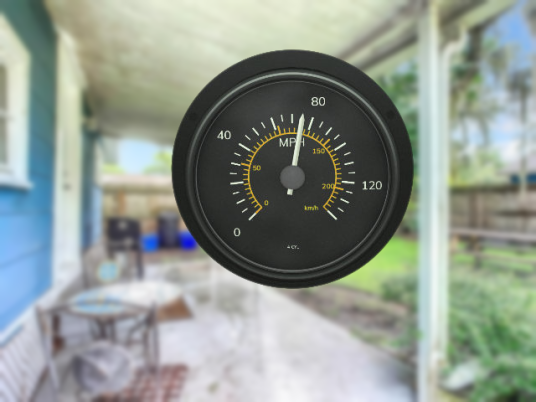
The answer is 75 mph
